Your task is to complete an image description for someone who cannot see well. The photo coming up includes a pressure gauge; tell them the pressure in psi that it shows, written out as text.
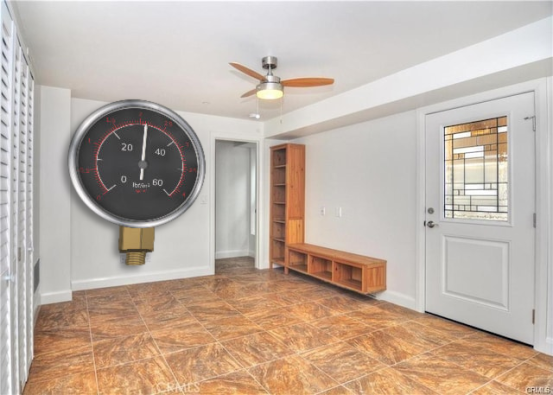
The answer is 30 psi
